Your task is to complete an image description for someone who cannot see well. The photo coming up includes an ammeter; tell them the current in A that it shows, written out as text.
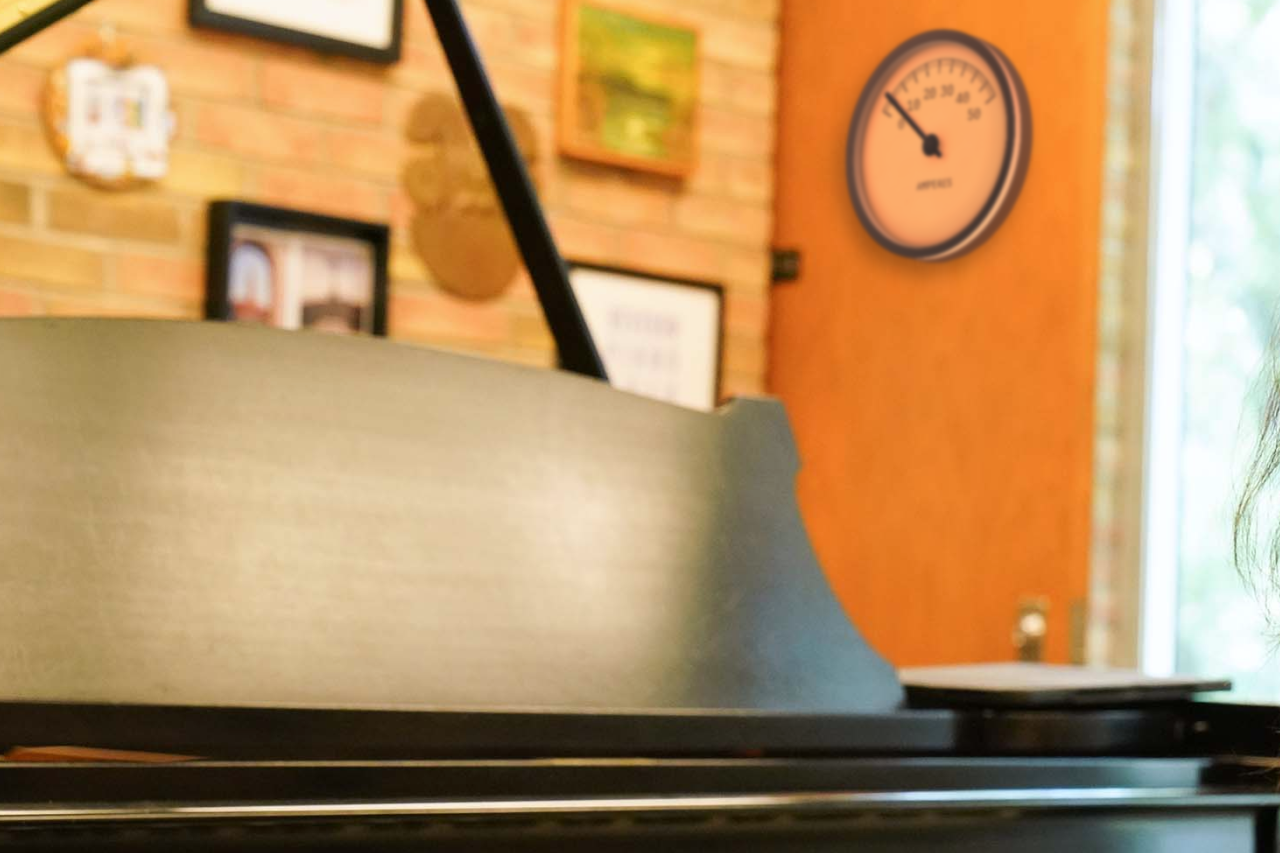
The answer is 5 A
